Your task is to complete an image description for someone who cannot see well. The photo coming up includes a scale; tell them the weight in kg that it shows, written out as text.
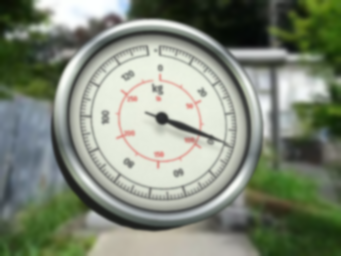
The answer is 40 kg
